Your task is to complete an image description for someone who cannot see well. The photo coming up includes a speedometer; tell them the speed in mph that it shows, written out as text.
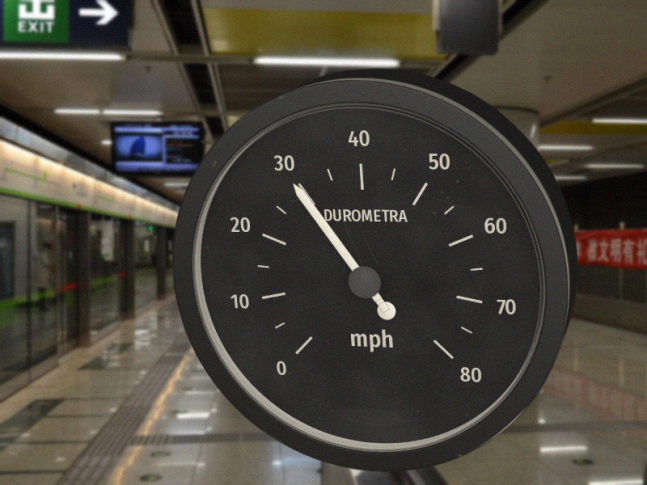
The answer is 30 mph
